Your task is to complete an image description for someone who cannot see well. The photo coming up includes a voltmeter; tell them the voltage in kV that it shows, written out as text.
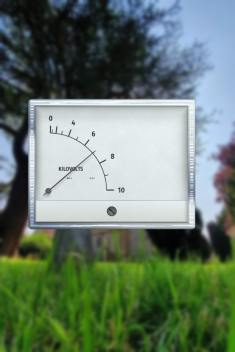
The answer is 7 kV
